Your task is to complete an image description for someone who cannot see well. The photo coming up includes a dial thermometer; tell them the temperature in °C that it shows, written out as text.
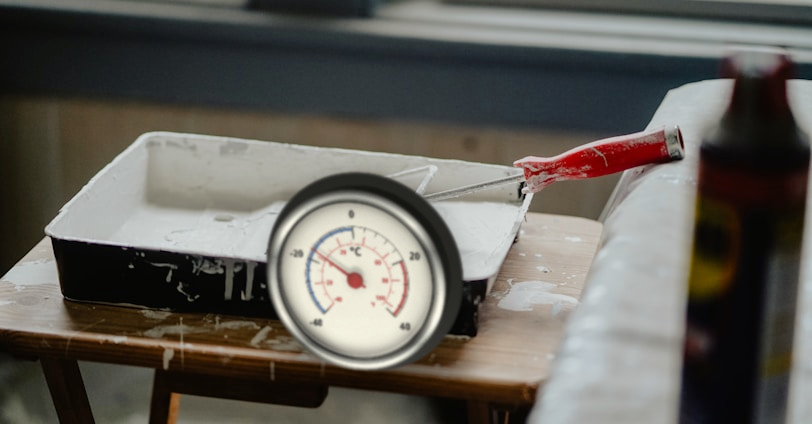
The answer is -16 °C
